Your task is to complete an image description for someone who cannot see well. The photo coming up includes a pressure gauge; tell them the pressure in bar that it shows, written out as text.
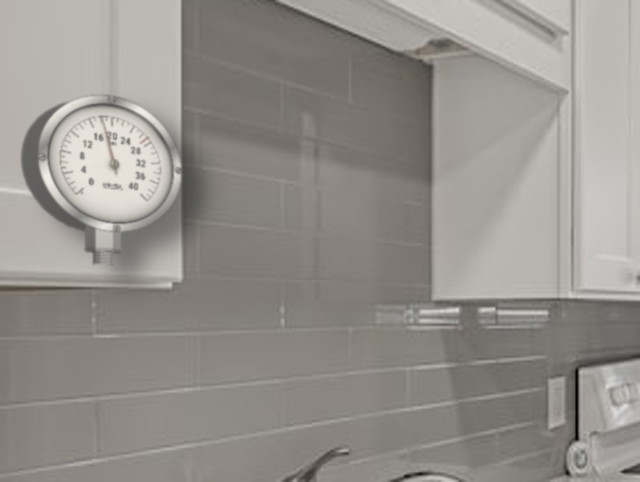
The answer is 18 bar
